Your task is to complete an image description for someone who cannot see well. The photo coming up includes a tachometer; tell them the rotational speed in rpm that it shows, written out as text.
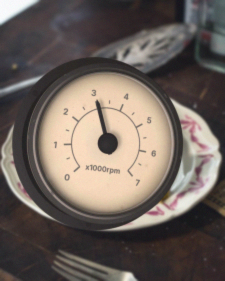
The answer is 3000 rpm
